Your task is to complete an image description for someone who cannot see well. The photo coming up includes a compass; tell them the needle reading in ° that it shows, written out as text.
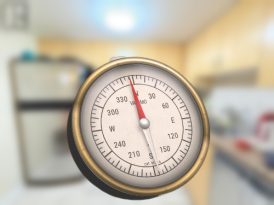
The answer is 355 °
